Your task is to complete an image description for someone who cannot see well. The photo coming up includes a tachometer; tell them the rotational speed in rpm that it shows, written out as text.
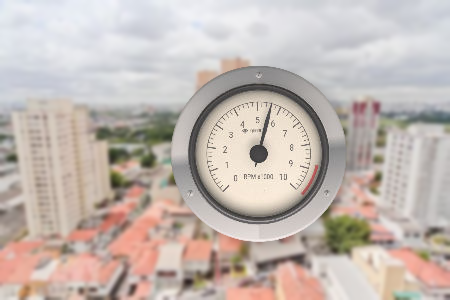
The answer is 5600 rpm
